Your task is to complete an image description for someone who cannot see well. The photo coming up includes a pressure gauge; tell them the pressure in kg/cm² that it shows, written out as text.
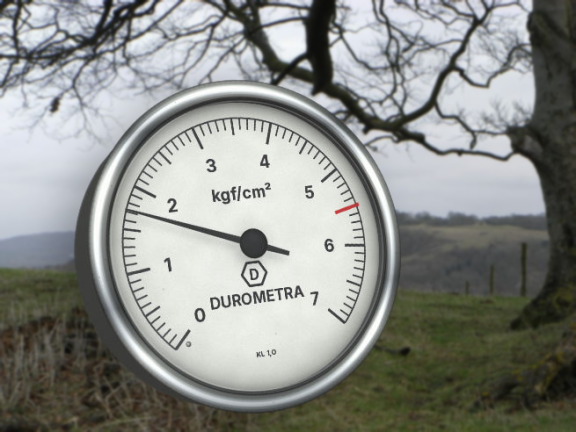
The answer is 1.7 kg/cm²
